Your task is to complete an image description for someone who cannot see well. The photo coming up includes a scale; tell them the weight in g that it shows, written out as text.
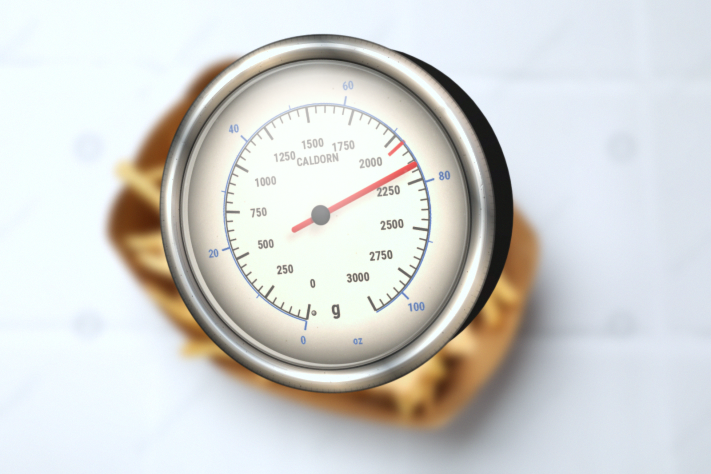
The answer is 2175 g
